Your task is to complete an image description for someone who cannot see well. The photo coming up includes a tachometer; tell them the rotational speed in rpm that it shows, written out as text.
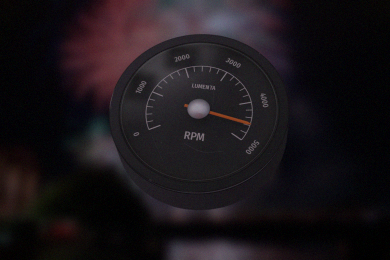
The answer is 4600 rpm
